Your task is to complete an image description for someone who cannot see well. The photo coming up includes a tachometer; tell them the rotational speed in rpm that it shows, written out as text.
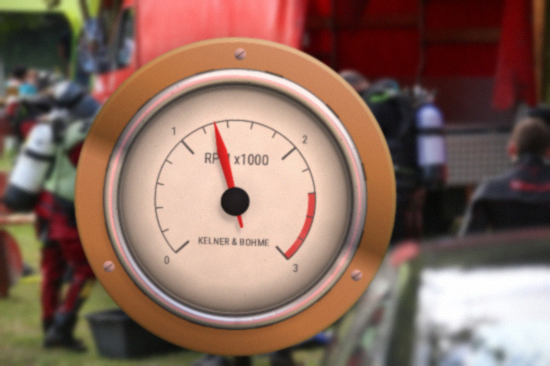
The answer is 1300 rpm
